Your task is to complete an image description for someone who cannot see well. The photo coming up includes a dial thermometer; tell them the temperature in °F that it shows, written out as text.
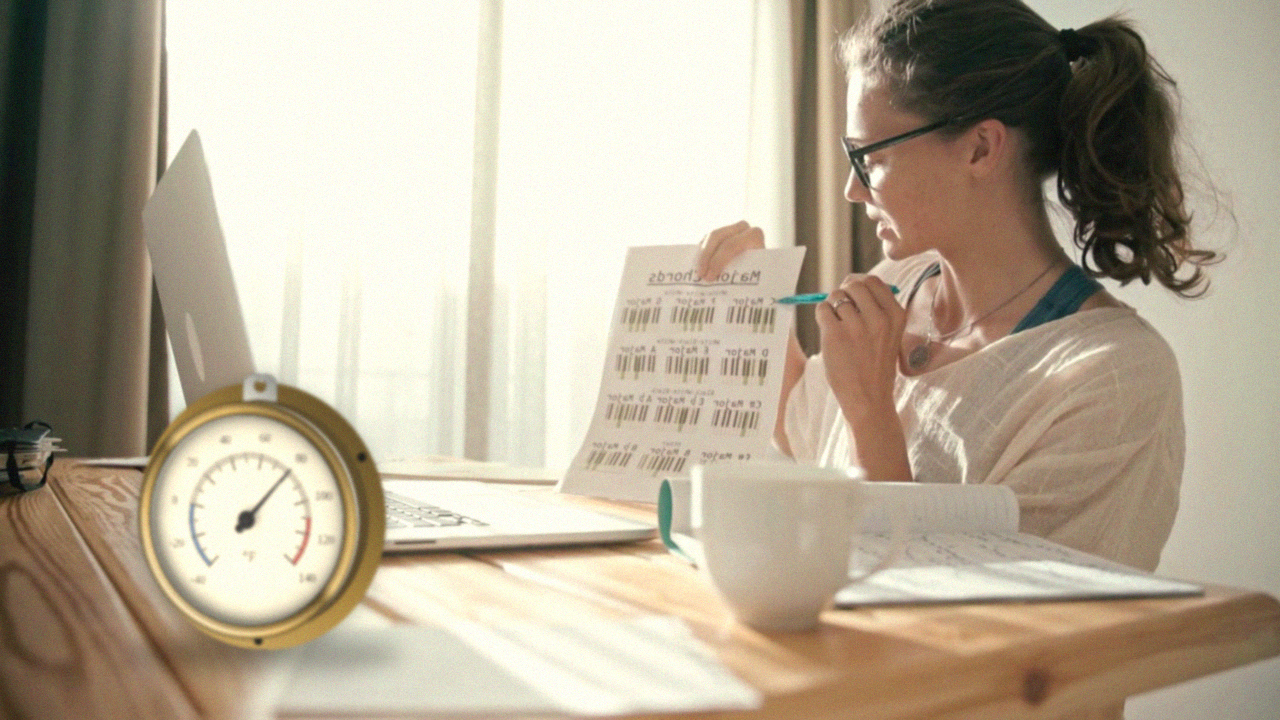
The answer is 80 °F
